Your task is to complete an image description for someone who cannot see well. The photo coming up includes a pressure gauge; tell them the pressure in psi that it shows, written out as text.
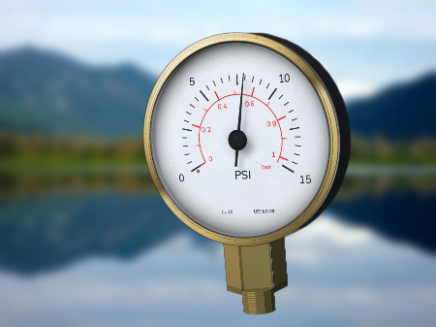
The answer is 8 psi
